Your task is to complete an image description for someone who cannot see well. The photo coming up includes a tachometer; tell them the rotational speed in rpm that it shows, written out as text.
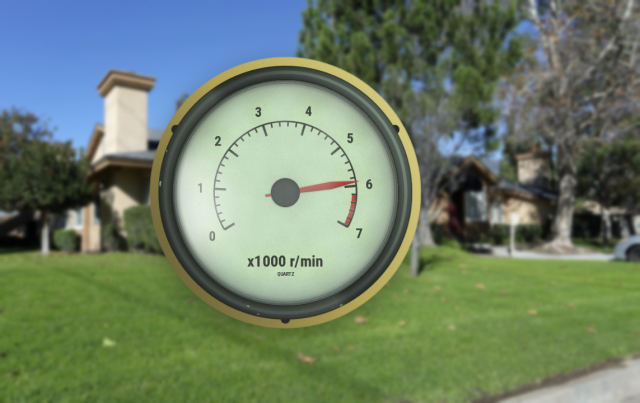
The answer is 5900 rpm
